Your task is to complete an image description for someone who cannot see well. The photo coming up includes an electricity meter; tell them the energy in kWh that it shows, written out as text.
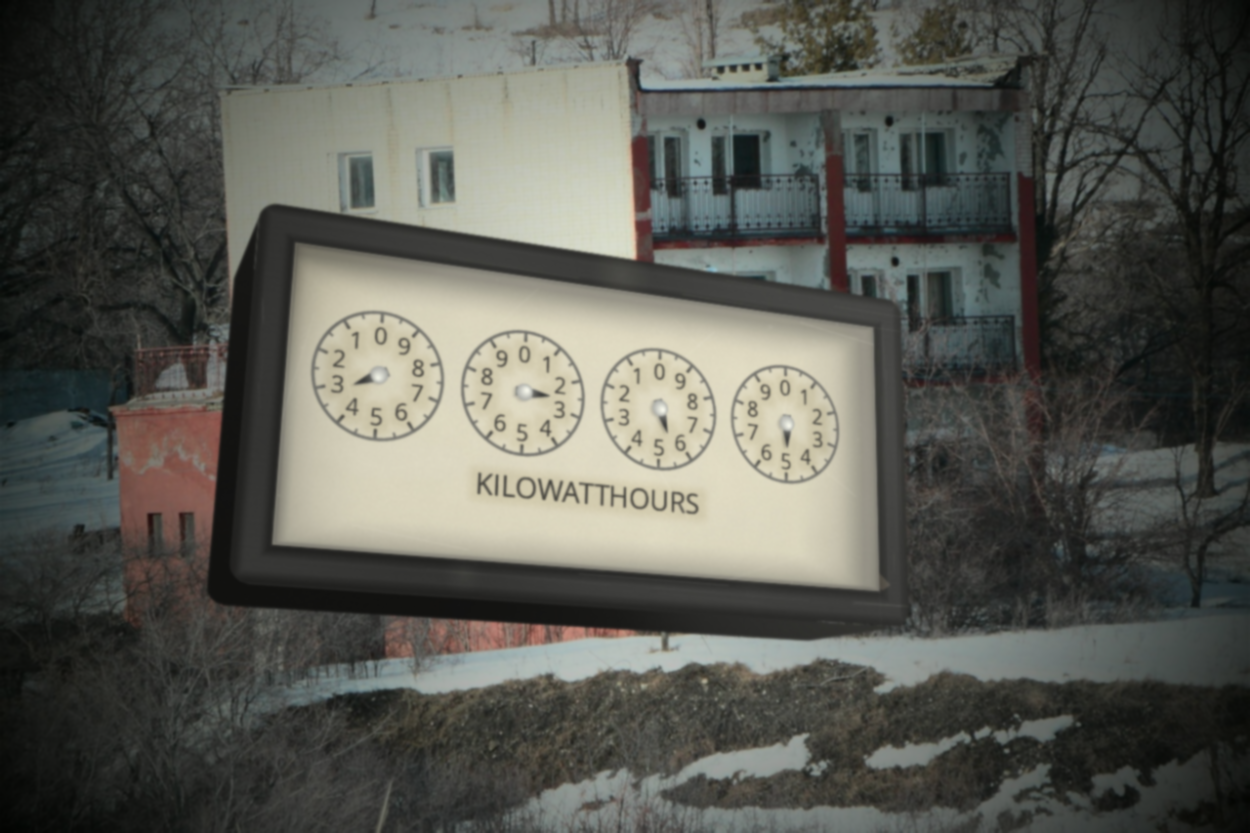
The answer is 3255 kWh
